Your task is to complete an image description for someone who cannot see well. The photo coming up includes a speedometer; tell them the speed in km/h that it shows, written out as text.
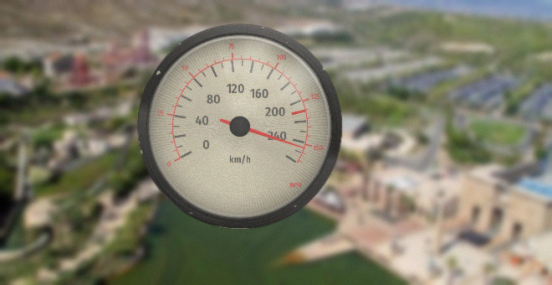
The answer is 245 km/h
